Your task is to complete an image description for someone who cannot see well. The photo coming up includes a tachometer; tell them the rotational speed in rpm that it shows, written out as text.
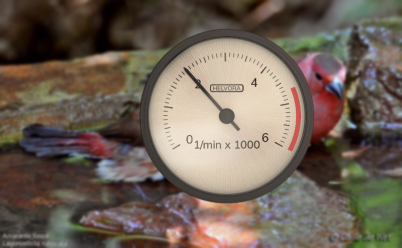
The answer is 2000 rpm
